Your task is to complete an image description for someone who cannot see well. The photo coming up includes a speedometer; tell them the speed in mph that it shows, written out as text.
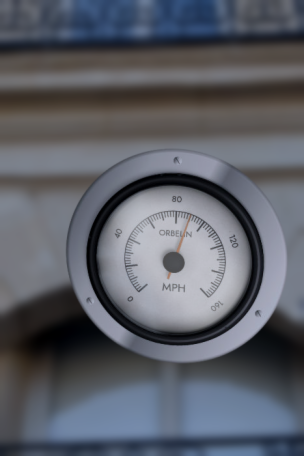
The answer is 90 mph
